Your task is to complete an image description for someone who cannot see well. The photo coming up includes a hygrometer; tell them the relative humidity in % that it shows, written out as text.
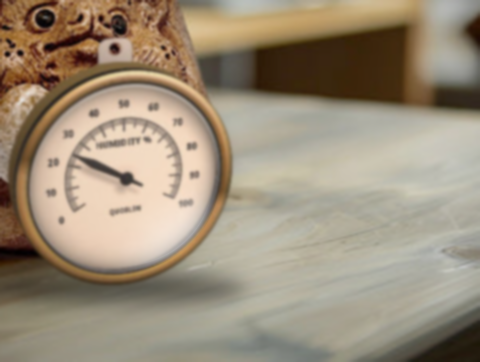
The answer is 25 %
